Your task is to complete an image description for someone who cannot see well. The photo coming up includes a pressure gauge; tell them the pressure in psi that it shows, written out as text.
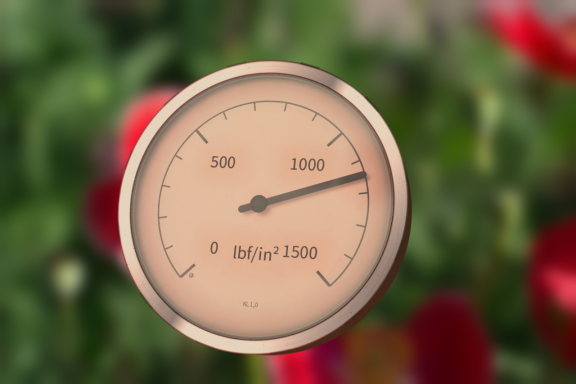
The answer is 1150 psi
